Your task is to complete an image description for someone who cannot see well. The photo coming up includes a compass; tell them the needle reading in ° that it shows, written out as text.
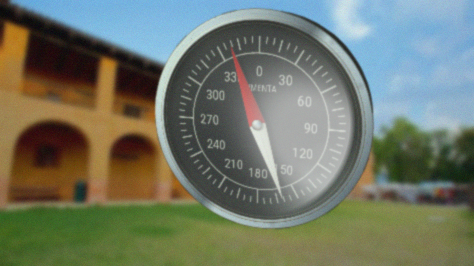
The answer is 340 °
